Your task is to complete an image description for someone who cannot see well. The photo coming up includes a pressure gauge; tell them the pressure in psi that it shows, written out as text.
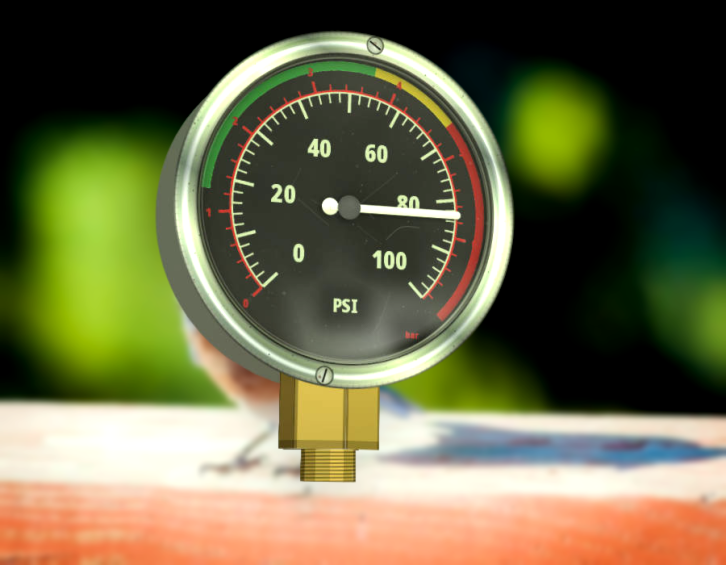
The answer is 83 psi
